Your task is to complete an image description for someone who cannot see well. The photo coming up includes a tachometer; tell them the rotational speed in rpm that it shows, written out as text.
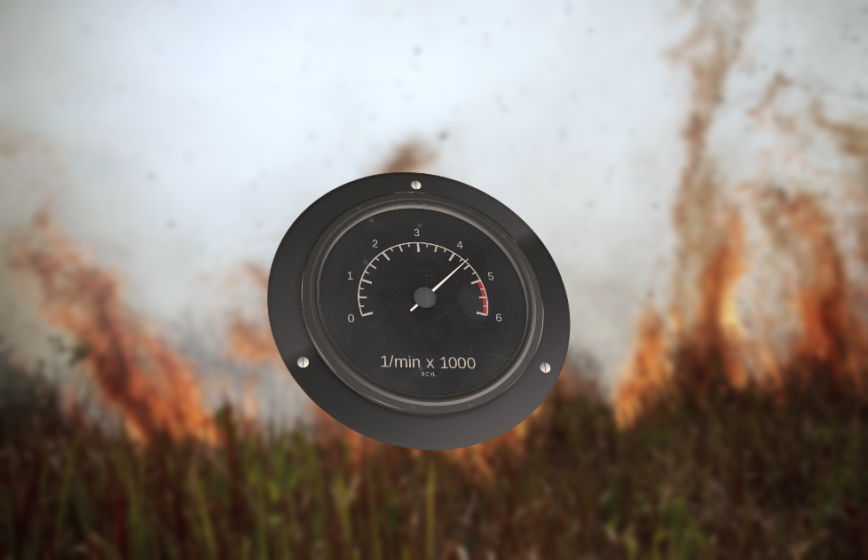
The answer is 4375 rpm
